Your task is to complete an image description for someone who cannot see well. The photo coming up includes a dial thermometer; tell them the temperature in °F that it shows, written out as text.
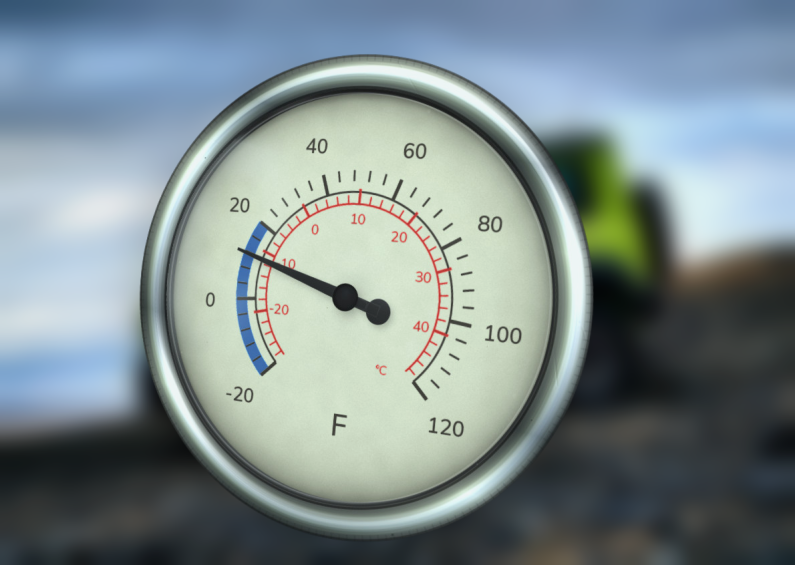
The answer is 12 °F
